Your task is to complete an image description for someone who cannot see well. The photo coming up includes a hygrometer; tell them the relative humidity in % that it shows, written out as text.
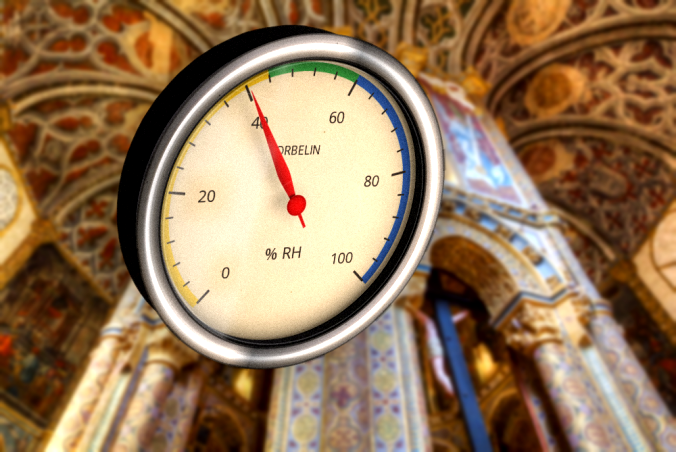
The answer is 40 %
